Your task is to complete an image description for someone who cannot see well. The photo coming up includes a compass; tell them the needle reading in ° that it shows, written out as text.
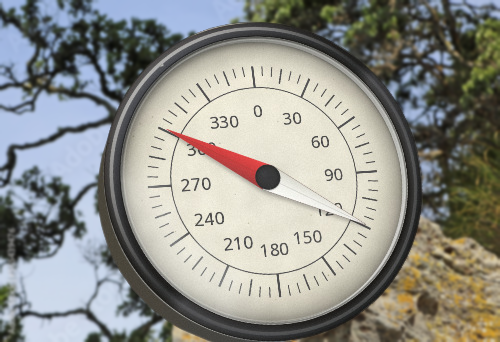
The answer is 300 °
